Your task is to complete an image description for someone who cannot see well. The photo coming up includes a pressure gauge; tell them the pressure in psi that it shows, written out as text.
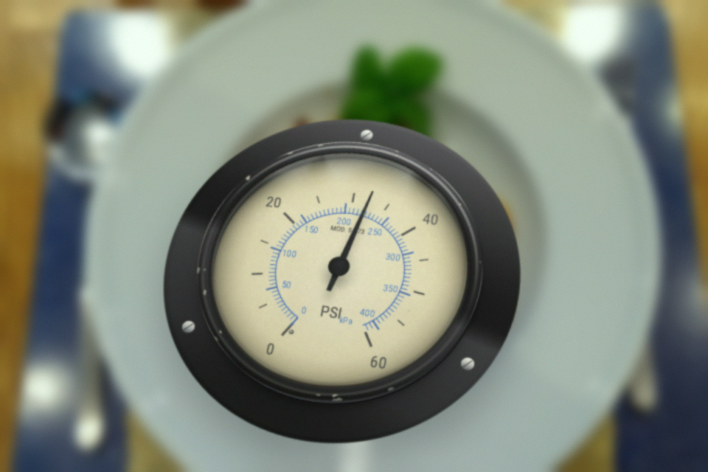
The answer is 32.5 psi
